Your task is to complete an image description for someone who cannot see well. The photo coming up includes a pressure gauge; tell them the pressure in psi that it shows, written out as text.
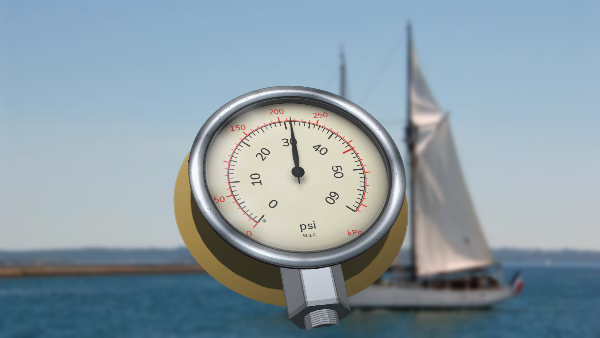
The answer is 31 psi
